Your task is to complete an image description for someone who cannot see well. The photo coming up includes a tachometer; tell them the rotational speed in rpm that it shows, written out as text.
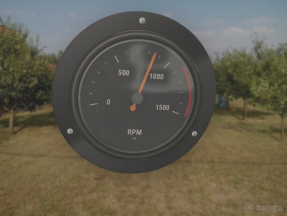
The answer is 850 rpm
